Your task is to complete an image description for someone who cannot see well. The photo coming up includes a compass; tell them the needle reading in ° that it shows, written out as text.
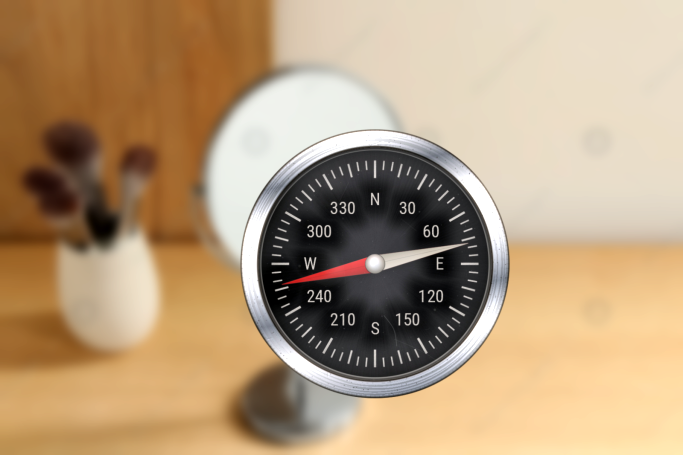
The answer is 257.5 °
